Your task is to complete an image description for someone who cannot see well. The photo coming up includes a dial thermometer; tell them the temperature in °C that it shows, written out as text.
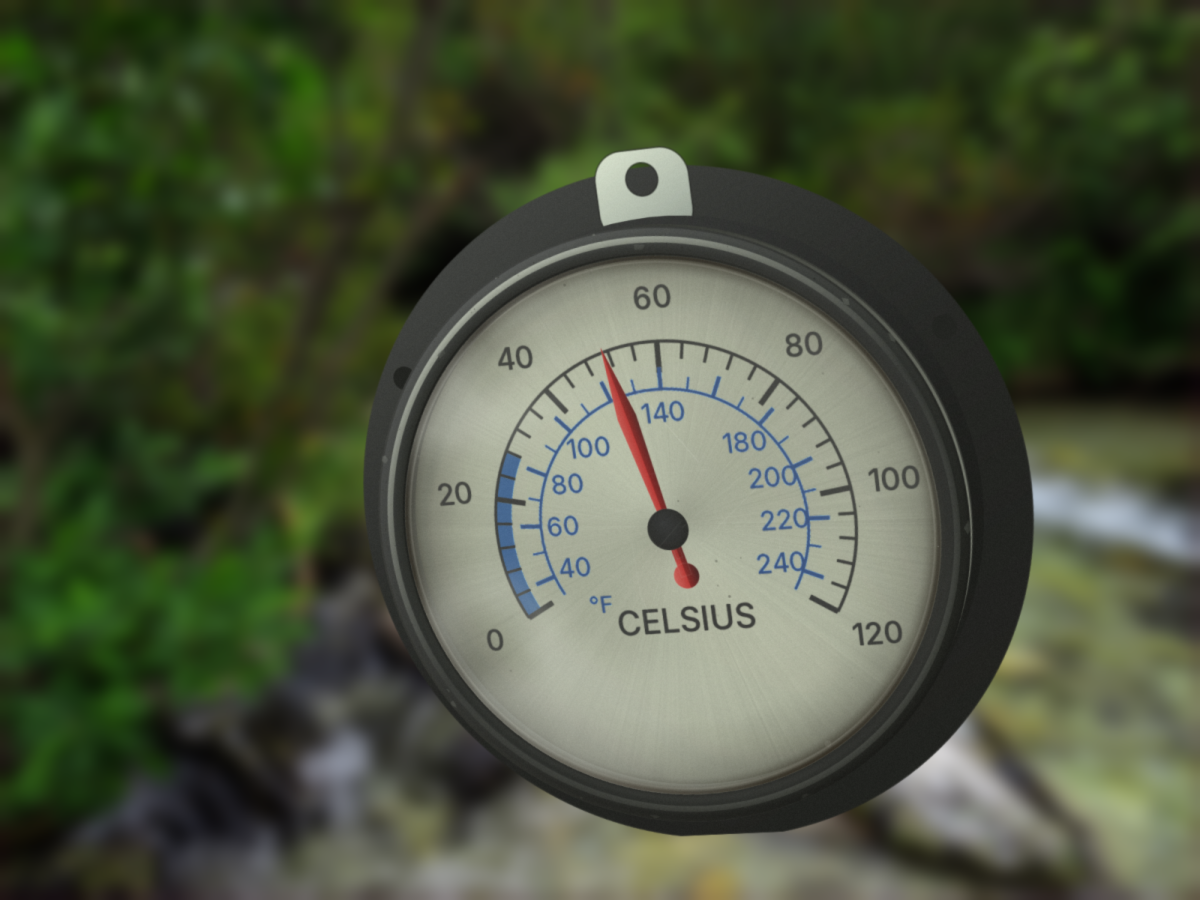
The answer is 52 °C
